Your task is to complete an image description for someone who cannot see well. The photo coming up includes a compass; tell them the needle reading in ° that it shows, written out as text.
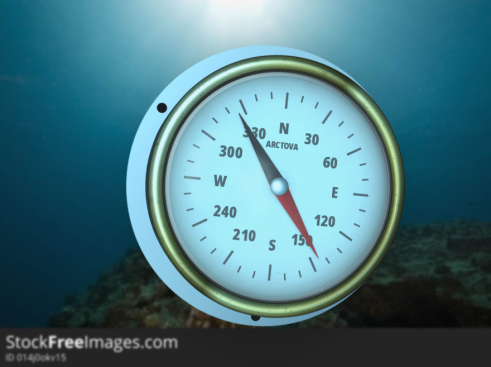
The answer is 145 °
